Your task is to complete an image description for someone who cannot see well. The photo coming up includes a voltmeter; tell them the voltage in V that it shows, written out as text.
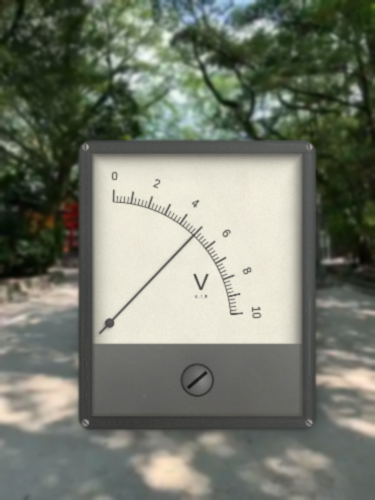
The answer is 5 V
